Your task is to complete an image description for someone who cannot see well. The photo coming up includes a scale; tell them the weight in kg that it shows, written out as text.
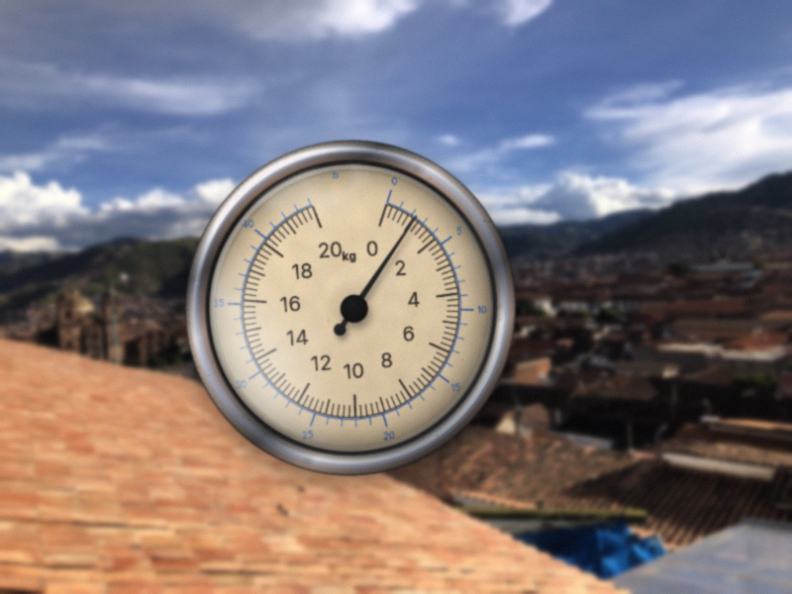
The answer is 1 kg
